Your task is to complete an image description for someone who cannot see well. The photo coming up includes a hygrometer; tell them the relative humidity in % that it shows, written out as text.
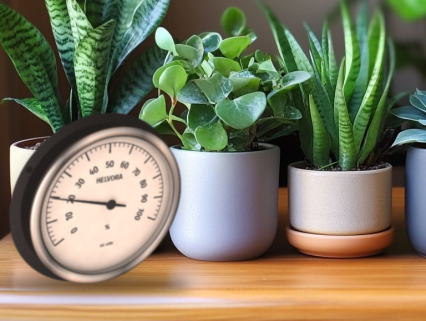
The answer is 20 %
